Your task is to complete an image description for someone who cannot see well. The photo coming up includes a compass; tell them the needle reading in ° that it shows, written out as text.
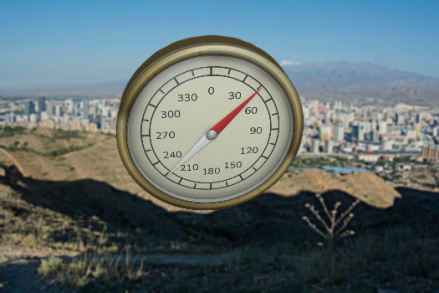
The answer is 45 °
